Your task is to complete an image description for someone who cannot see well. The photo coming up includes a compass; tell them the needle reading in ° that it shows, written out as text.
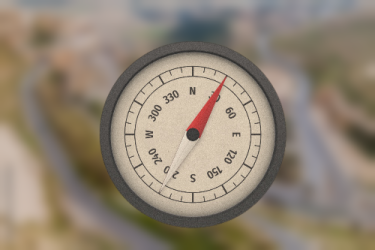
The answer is 30 °
